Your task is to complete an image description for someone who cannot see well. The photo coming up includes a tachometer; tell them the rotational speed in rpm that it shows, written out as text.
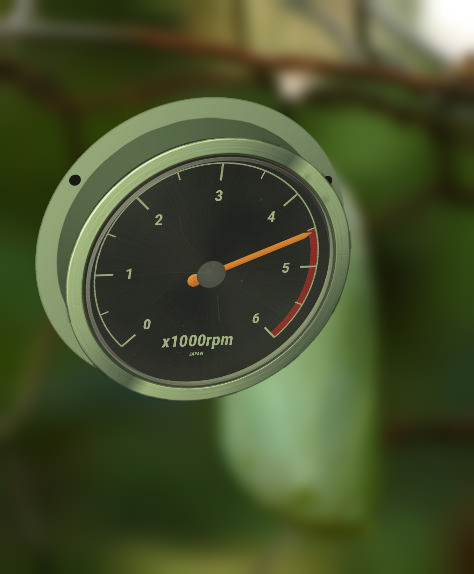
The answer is 4500 rpm
